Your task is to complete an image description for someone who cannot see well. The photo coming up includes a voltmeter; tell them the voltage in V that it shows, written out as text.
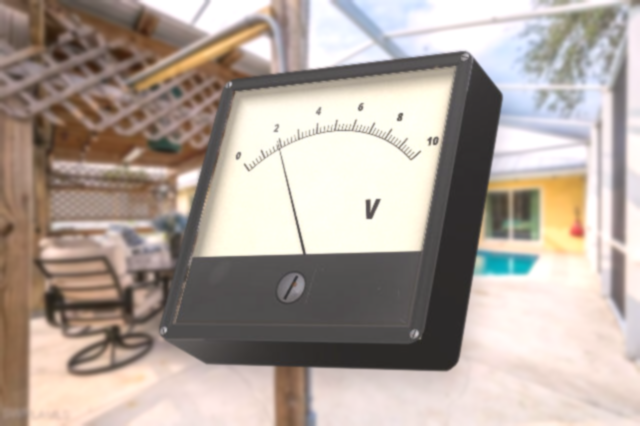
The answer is 2 V
